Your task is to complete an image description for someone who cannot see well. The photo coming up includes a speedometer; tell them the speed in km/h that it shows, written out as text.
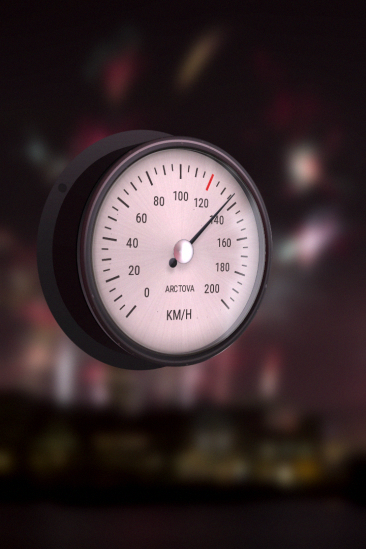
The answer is 135 km/h
